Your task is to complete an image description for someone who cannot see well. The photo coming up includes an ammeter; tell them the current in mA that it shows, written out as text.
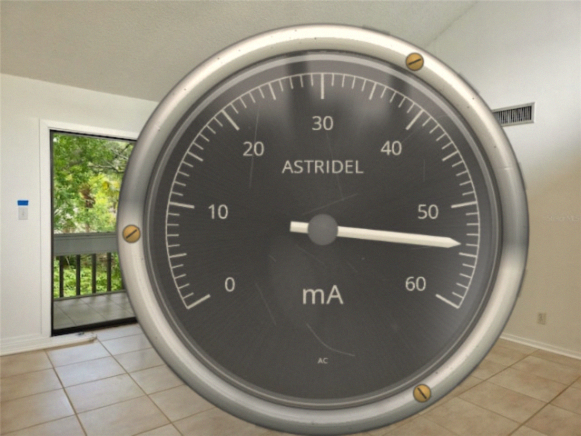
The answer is 54 mA
